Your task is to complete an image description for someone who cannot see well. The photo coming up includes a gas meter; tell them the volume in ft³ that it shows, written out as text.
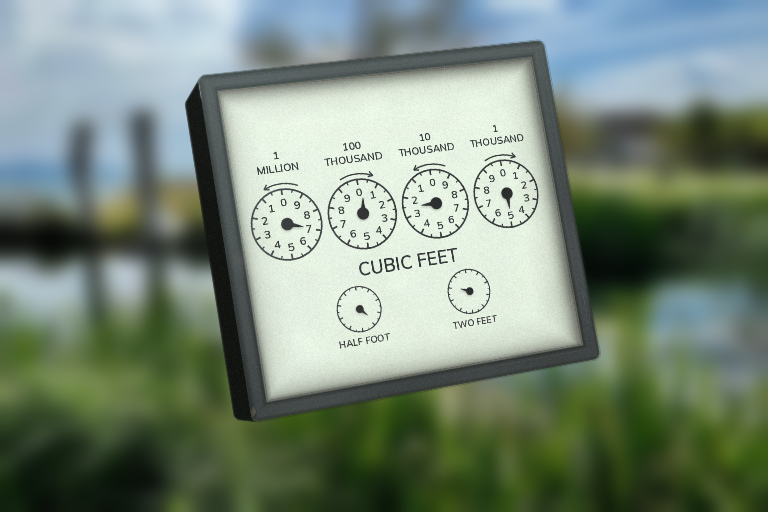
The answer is 702500 ft³
